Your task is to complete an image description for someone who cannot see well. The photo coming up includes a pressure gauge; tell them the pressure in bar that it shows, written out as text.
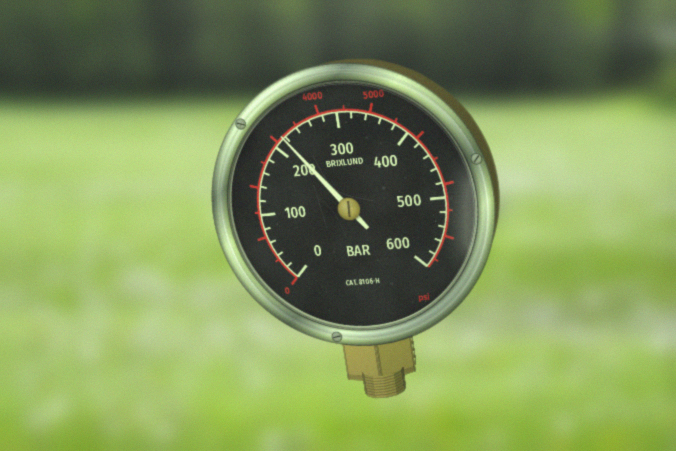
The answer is 220 bar
